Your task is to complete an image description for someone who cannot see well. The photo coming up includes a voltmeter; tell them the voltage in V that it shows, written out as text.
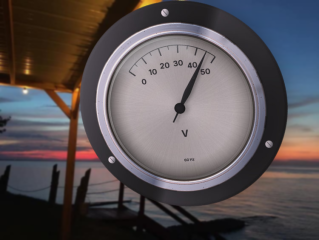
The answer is 45 V
